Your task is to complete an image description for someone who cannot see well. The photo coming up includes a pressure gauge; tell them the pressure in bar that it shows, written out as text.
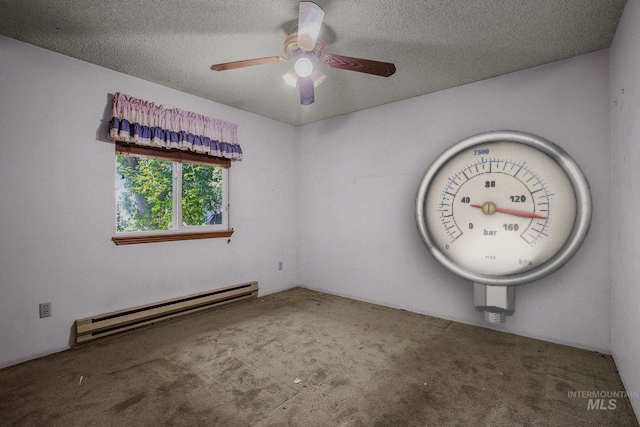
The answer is 140 bar
